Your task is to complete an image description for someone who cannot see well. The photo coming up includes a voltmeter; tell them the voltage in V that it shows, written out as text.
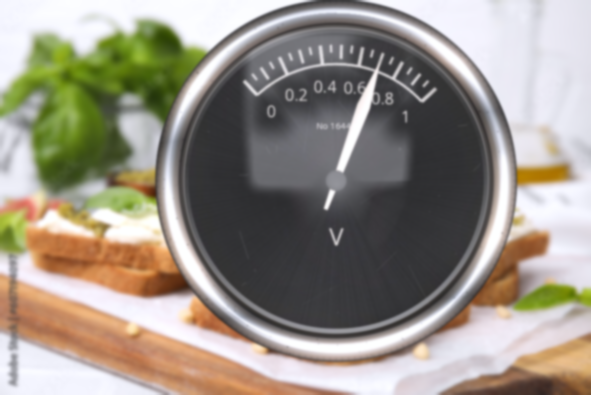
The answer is 0.7 V
